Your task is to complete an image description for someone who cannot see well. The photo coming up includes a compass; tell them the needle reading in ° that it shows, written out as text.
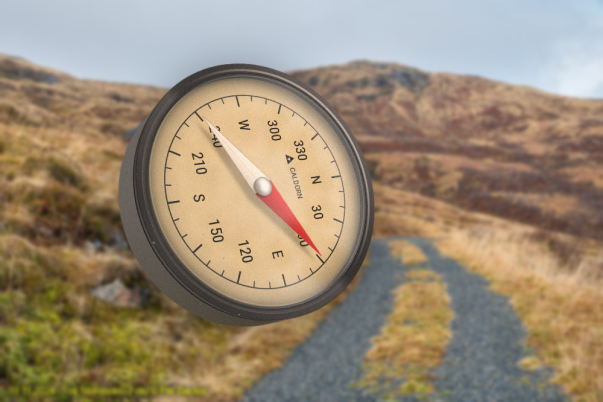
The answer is 60 °
